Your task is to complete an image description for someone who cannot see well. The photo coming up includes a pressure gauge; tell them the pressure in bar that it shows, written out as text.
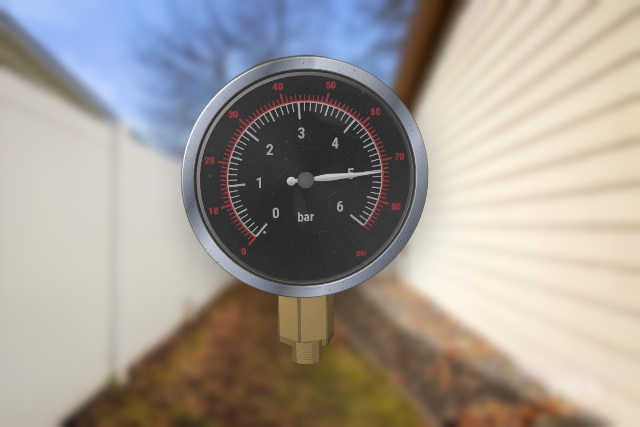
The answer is 5 bar
